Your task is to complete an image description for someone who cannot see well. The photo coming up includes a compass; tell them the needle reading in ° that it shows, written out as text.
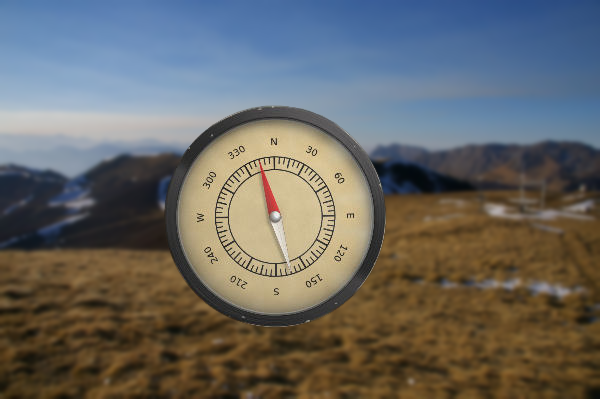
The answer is 345 °
